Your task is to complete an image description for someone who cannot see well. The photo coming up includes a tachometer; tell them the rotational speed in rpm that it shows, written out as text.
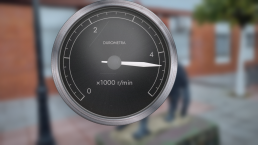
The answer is 4300 rpm
